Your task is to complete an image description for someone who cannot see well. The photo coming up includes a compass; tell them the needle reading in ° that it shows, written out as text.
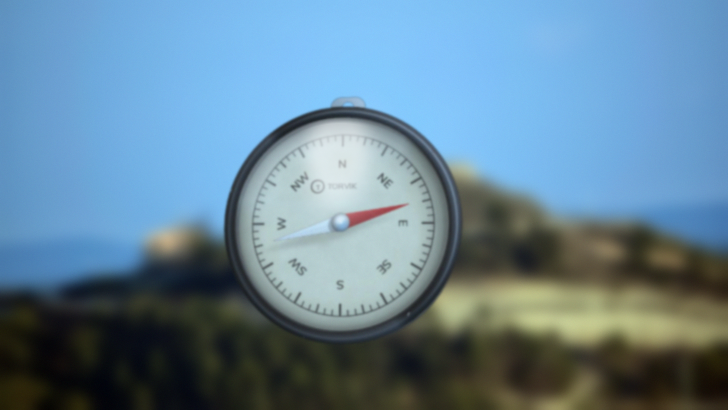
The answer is 75 °
